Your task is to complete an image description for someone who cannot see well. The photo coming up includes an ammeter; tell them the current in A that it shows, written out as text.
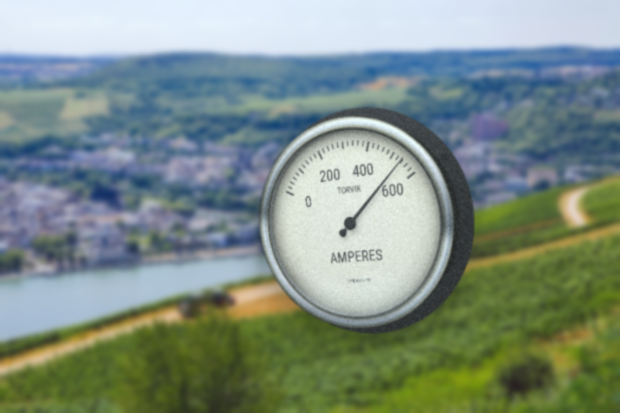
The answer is 540 A
